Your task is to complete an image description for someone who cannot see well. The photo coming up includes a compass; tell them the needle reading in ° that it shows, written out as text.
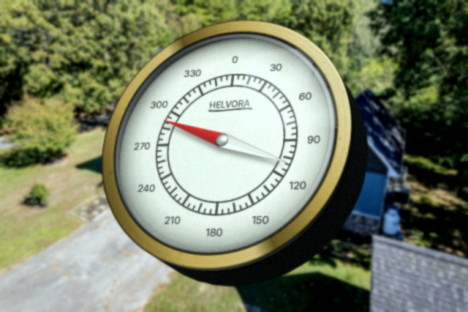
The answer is 290 °
